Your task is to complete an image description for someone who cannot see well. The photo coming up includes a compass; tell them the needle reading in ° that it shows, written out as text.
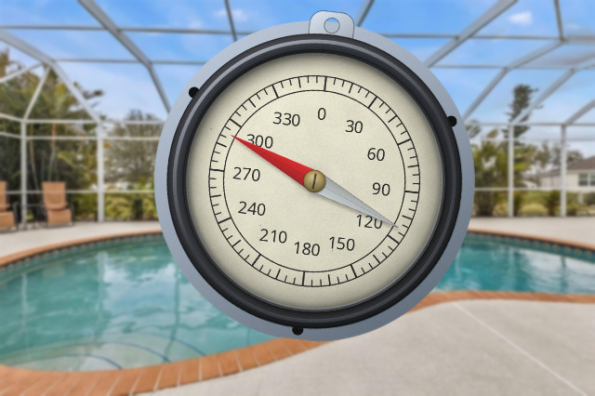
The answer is 292.5 °
